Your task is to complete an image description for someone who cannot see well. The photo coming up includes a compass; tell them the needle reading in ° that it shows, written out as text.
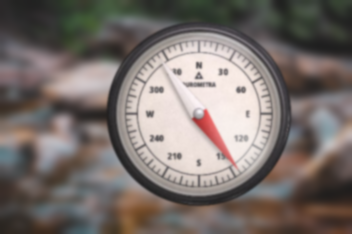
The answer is 145 °
